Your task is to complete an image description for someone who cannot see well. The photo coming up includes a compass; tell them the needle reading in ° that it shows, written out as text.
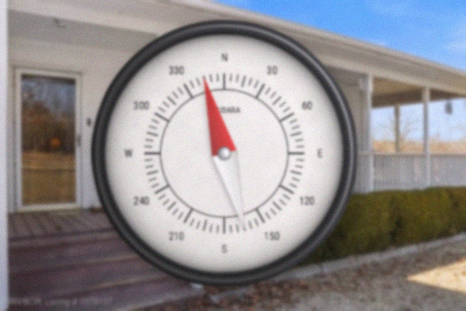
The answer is 345 °
